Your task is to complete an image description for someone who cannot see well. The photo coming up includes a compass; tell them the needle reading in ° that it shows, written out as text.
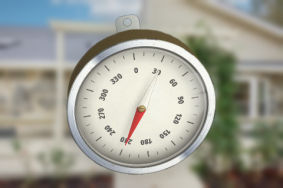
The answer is 210 °
